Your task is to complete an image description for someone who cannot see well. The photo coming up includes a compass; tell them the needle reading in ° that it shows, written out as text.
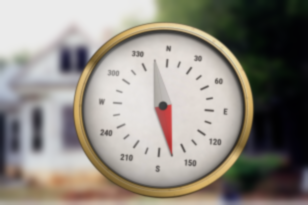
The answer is 165 °
